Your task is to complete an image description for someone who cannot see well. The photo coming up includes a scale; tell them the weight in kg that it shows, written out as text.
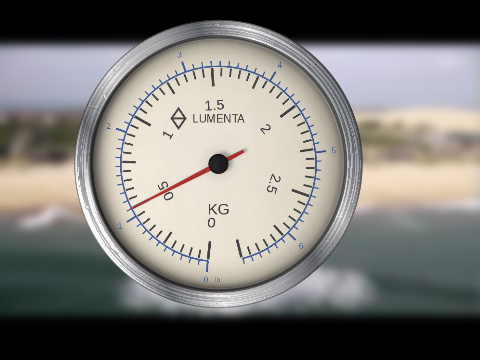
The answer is 0.5 kg
